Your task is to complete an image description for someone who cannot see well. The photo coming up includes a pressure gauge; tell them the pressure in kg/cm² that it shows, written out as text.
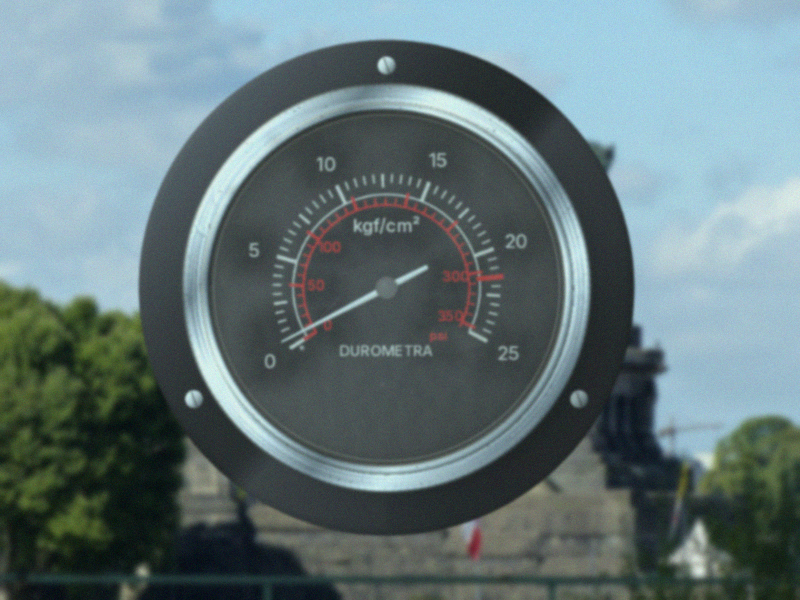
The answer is 0.5 kg/cm²
